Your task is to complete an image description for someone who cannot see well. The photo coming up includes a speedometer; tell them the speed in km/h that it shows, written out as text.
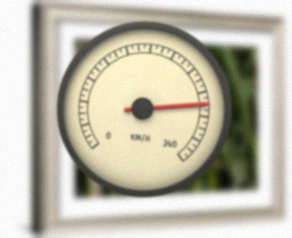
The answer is 190 km/h
